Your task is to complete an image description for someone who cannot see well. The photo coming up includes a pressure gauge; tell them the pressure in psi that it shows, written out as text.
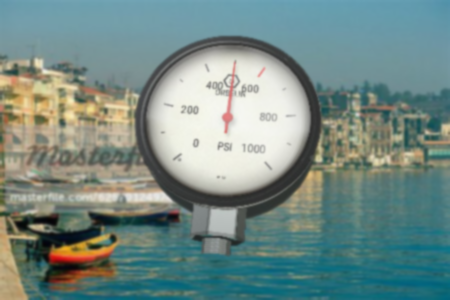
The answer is 500 psi
